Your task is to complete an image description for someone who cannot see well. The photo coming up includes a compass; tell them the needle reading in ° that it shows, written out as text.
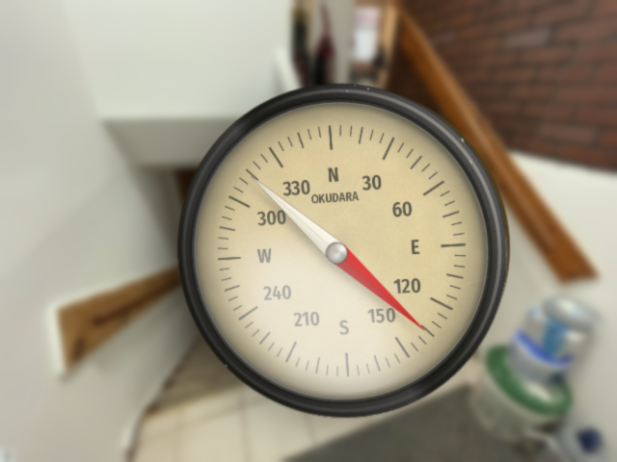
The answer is 135 °
